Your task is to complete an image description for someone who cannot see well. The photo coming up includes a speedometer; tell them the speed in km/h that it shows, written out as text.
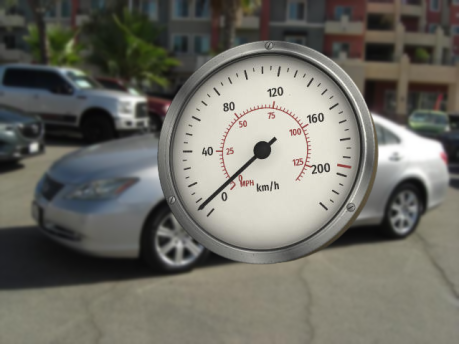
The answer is 5 km/h
